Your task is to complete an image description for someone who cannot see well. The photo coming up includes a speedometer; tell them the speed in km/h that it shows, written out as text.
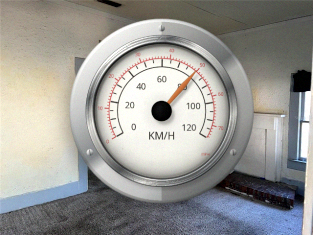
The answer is 80 km/h
